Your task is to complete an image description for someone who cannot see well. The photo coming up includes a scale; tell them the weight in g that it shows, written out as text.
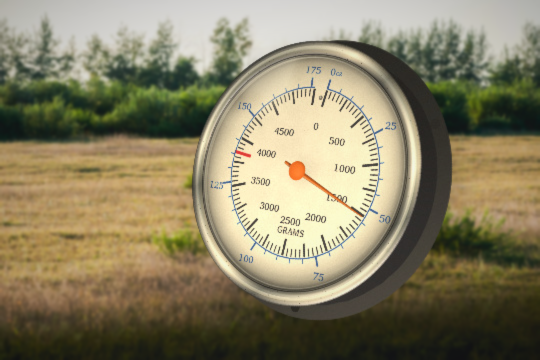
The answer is 1500 g
